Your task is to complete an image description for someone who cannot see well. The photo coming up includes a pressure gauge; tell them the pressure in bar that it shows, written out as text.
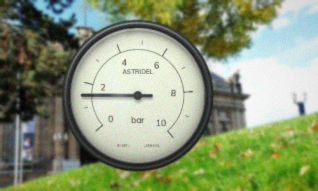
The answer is 1.5 bar
